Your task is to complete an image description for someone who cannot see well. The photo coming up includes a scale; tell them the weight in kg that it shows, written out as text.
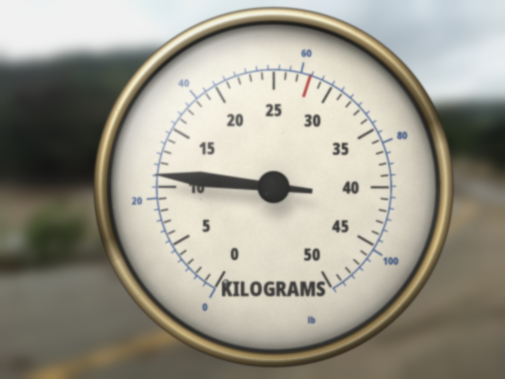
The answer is 11 kg
